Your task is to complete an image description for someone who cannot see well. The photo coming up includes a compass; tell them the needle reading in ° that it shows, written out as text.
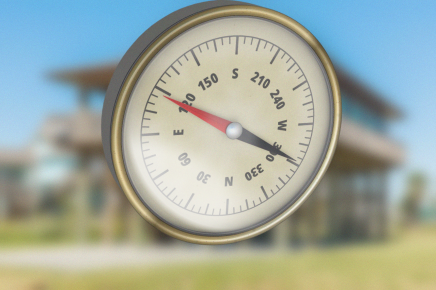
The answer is 117.5 °
